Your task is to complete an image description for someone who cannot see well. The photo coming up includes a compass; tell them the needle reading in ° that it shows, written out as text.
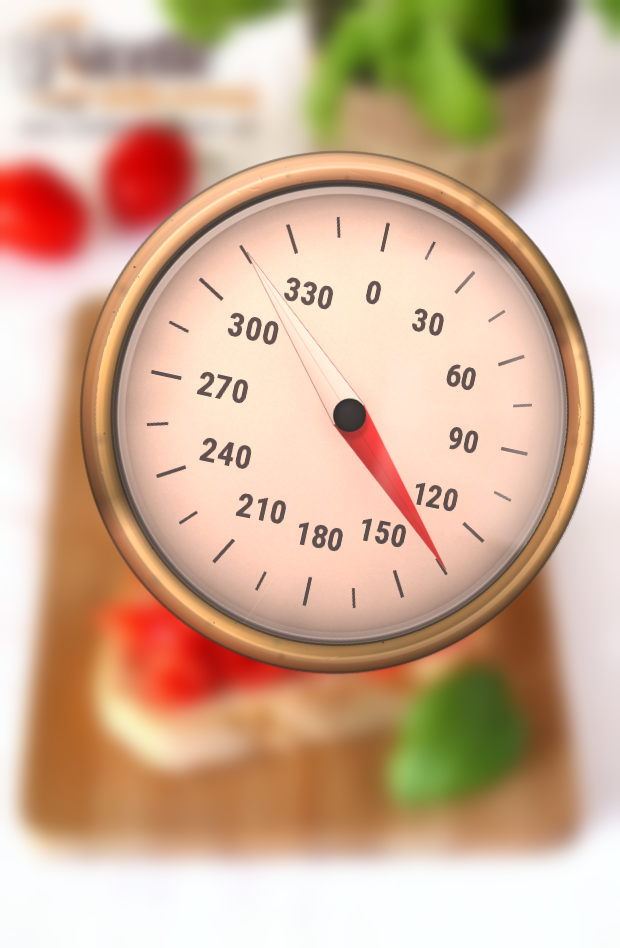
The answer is 135 °
